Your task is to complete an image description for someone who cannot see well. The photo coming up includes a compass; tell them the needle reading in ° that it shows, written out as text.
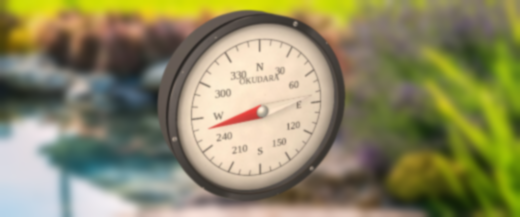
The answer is 260 °
